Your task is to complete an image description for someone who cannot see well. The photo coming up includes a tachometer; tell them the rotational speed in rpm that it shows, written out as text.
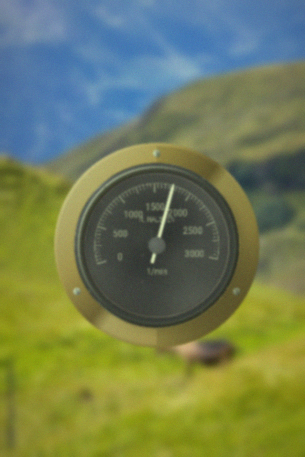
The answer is 1750 rpm
